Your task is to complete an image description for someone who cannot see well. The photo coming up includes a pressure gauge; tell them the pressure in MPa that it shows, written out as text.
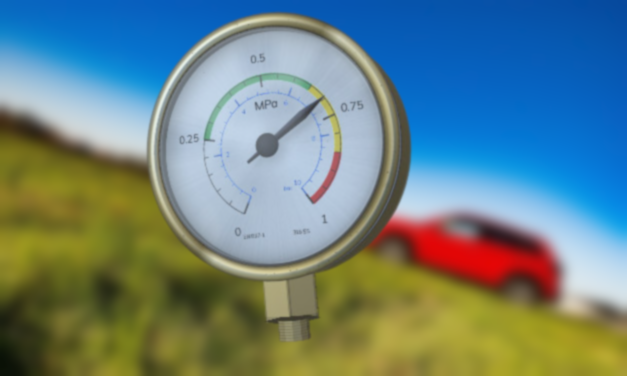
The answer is 0.7 MPa
